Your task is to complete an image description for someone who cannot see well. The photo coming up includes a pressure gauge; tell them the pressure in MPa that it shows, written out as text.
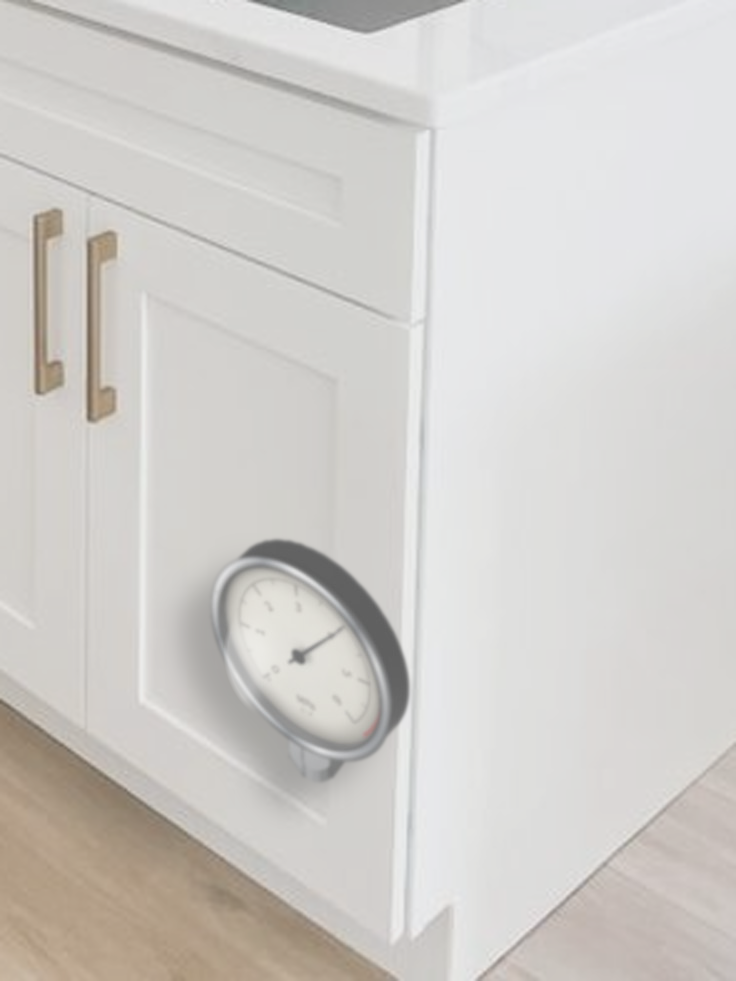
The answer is 4 MPa
